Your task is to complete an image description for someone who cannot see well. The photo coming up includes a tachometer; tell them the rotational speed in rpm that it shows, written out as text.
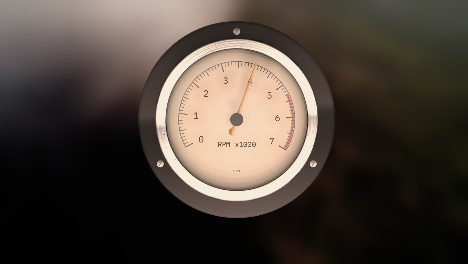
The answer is 4000 rpm
